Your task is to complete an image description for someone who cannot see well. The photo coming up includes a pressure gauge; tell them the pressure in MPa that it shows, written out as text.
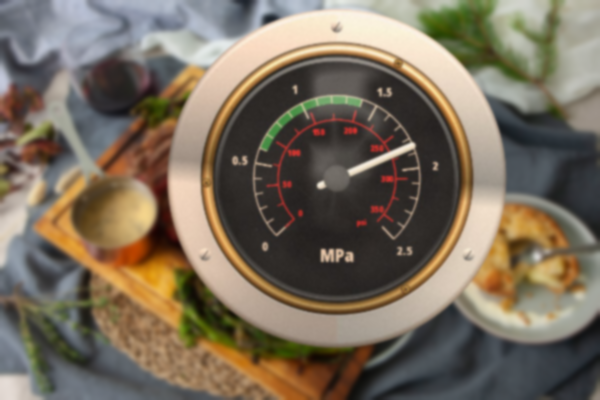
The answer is 1.85 MPa
